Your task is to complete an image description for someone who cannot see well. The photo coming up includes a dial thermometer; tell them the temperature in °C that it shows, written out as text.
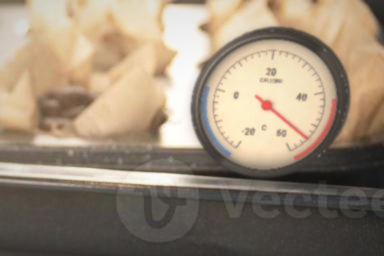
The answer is 54 °C
